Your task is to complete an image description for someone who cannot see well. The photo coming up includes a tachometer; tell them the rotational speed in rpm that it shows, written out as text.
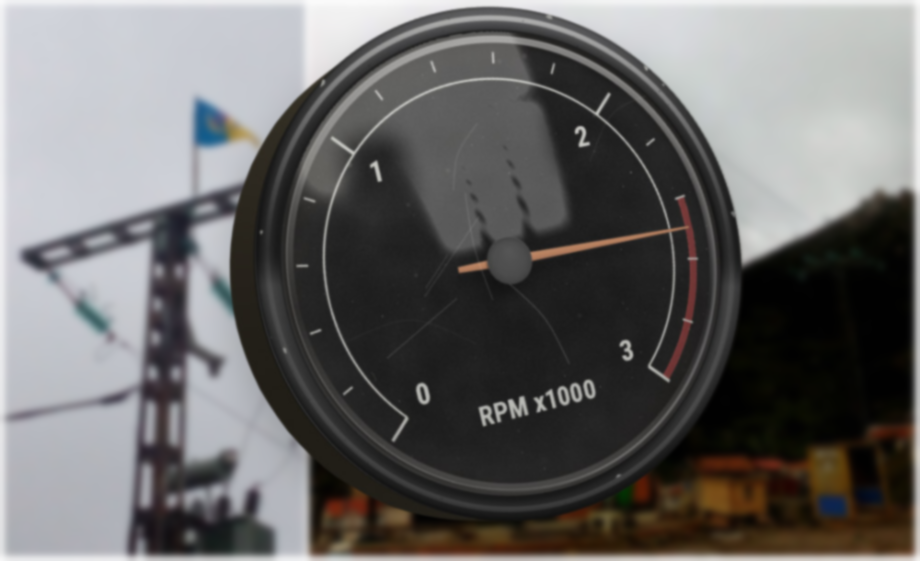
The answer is 2500 rpm
